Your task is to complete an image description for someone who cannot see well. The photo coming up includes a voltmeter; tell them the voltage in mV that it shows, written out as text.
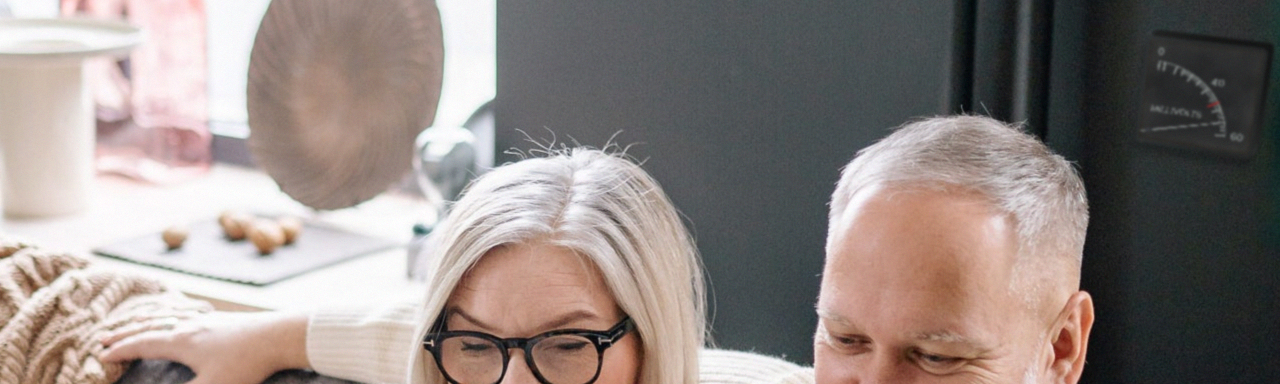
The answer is 55 mV
